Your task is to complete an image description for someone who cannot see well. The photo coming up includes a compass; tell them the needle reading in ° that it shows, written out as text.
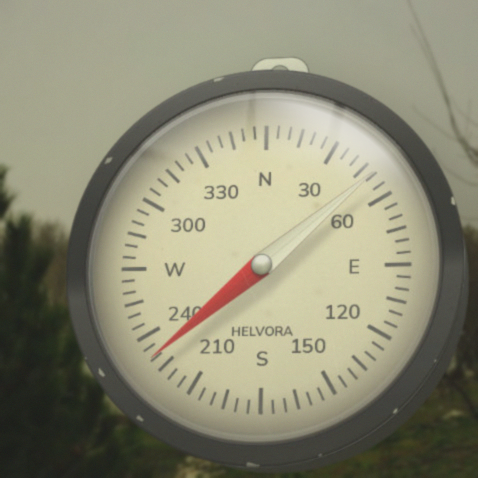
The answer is 230 °
